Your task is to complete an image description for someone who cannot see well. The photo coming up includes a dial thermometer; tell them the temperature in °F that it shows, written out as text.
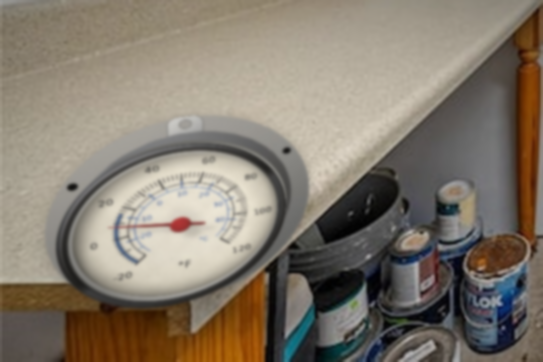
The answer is 10 °F
